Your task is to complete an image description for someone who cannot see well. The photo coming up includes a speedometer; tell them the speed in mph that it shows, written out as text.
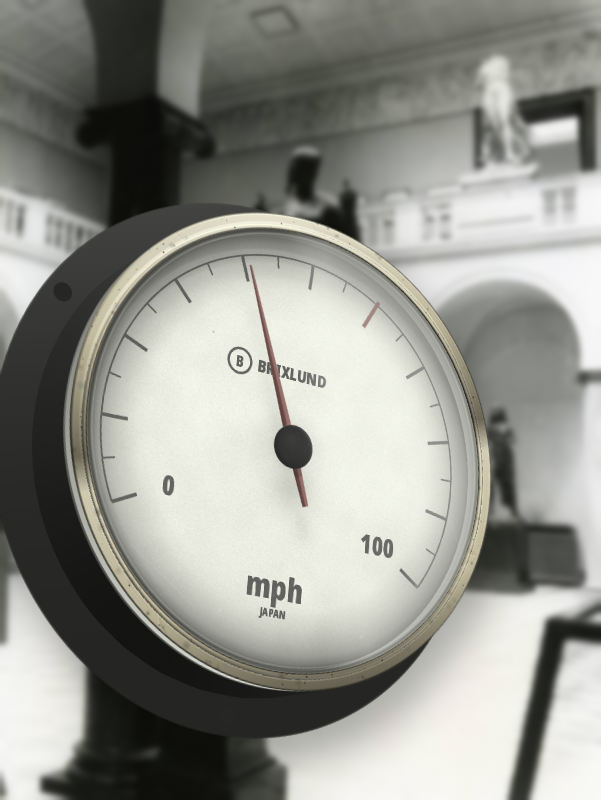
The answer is 40 mph
